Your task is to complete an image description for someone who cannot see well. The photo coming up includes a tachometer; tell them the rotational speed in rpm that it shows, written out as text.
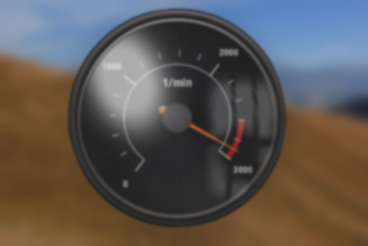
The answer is 2900 rpm
